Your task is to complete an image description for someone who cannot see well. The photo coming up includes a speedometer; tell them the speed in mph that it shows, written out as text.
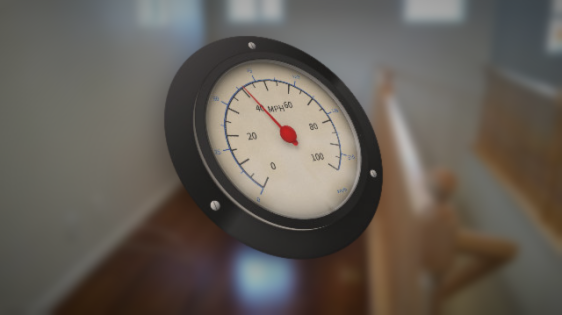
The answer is 40 mph
